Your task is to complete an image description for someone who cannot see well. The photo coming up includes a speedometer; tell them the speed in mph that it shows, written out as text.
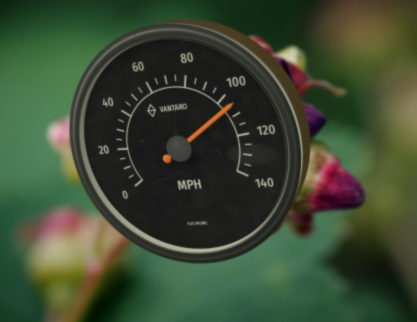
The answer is 105 mph
